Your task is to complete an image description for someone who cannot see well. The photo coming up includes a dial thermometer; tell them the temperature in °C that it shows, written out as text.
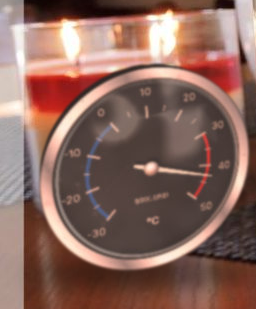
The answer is 42.5 °C
